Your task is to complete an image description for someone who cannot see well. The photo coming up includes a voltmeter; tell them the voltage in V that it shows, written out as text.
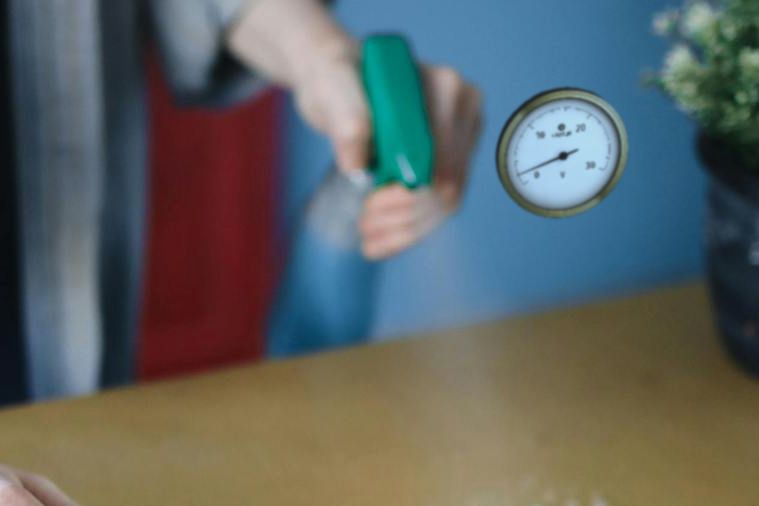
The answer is 2 V
